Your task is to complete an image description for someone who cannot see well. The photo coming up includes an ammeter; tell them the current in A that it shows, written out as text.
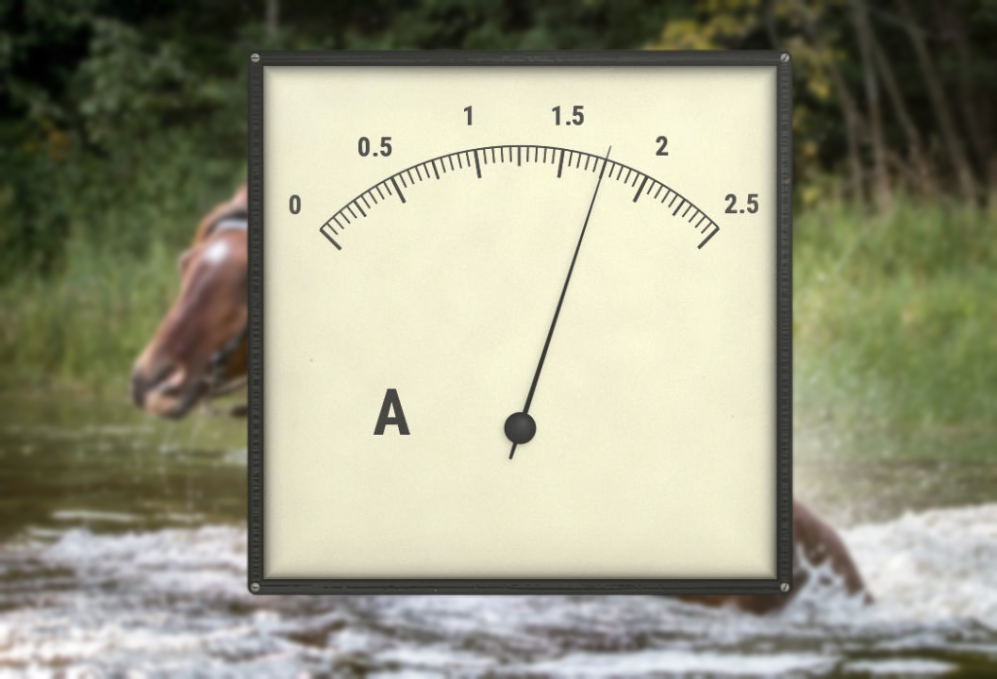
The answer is 1.75 A
